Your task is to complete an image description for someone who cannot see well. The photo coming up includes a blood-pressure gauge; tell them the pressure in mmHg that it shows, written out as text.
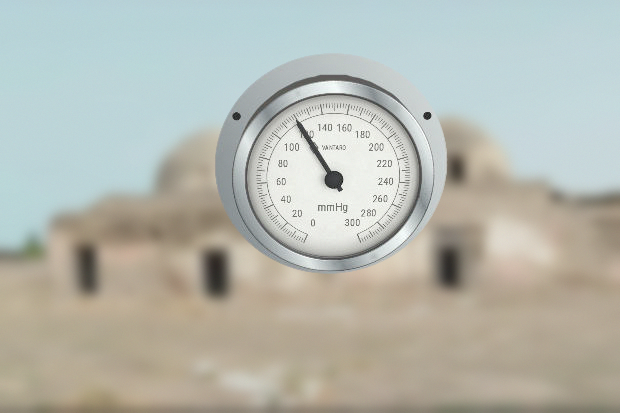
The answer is 120 mmHg
